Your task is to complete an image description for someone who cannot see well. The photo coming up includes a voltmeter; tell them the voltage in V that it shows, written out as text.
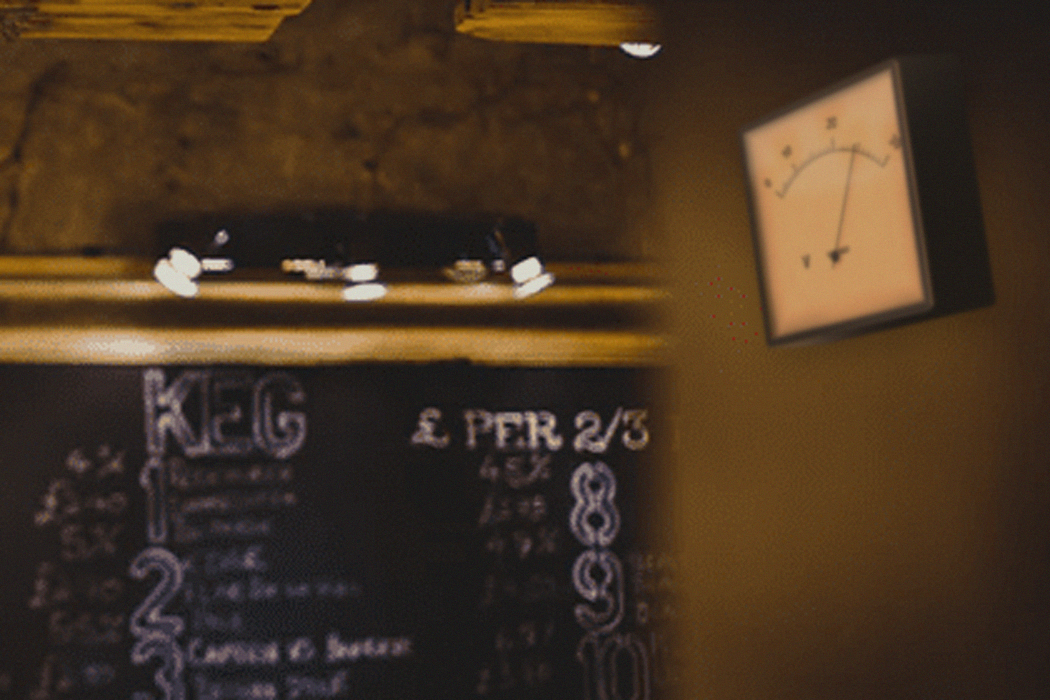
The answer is 25 V
